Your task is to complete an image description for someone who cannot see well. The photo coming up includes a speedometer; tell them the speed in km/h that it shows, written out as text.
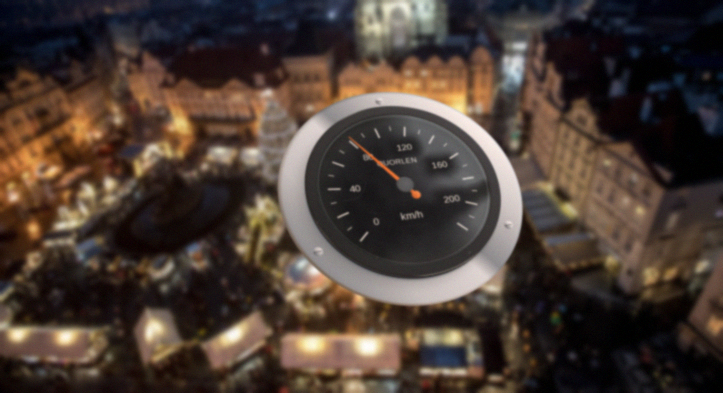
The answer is 80 km/h
